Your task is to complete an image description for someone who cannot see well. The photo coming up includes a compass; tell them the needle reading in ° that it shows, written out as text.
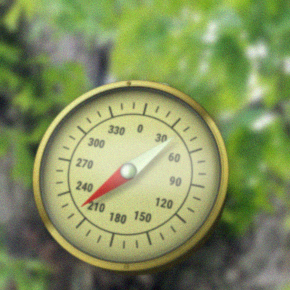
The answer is 220 °
